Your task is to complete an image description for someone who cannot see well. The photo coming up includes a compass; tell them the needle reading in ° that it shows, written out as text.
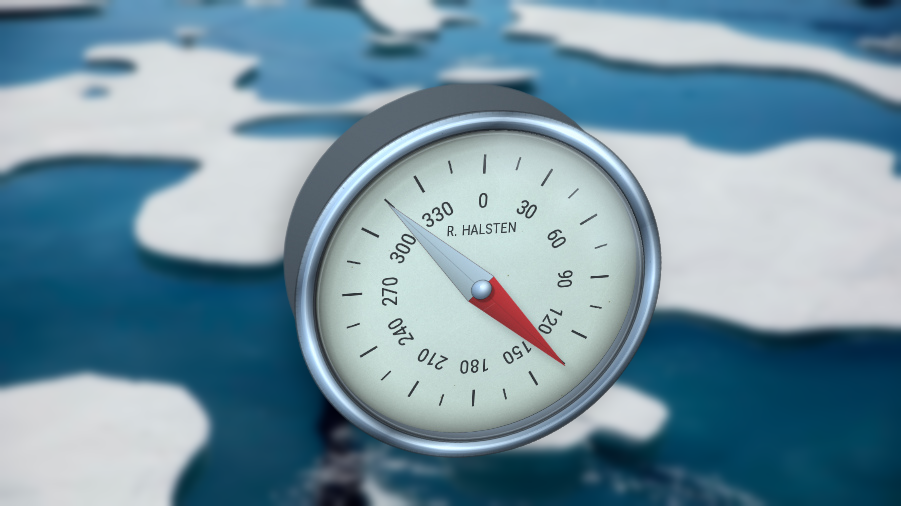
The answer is 135 °
